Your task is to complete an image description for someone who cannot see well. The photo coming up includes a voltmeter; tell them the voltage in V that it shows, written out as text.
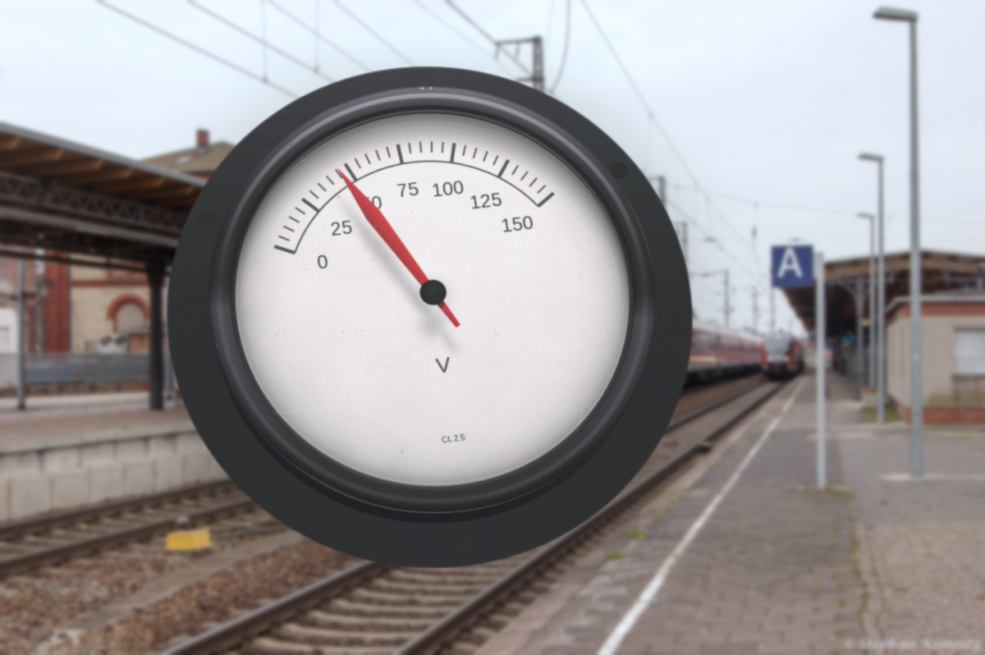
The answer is 45 V
